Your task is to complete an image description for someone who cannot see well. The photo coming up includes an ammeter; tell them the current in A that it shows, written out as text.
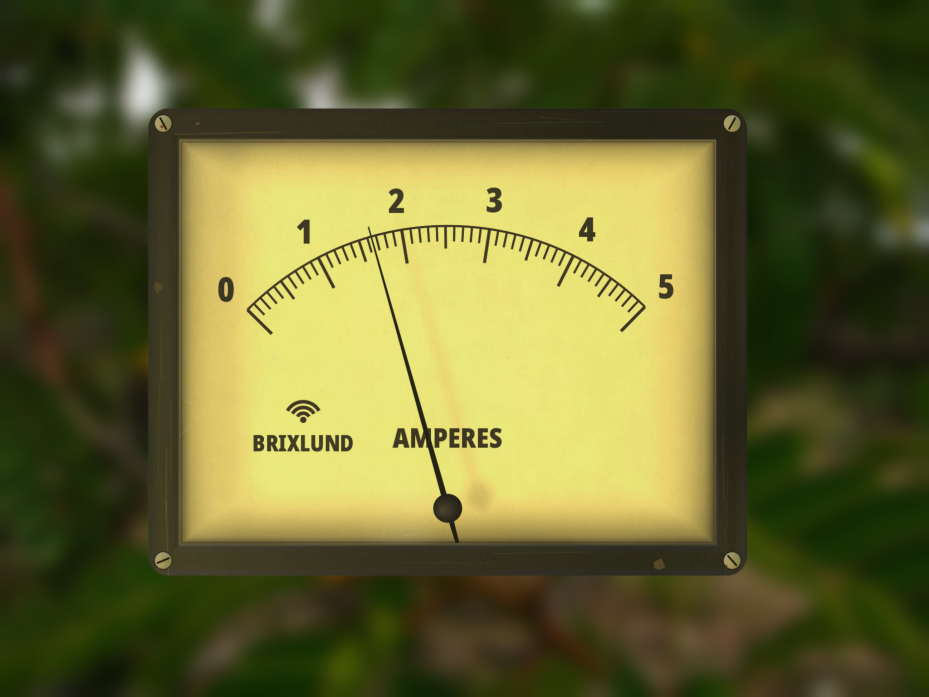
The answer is 1.65 A
